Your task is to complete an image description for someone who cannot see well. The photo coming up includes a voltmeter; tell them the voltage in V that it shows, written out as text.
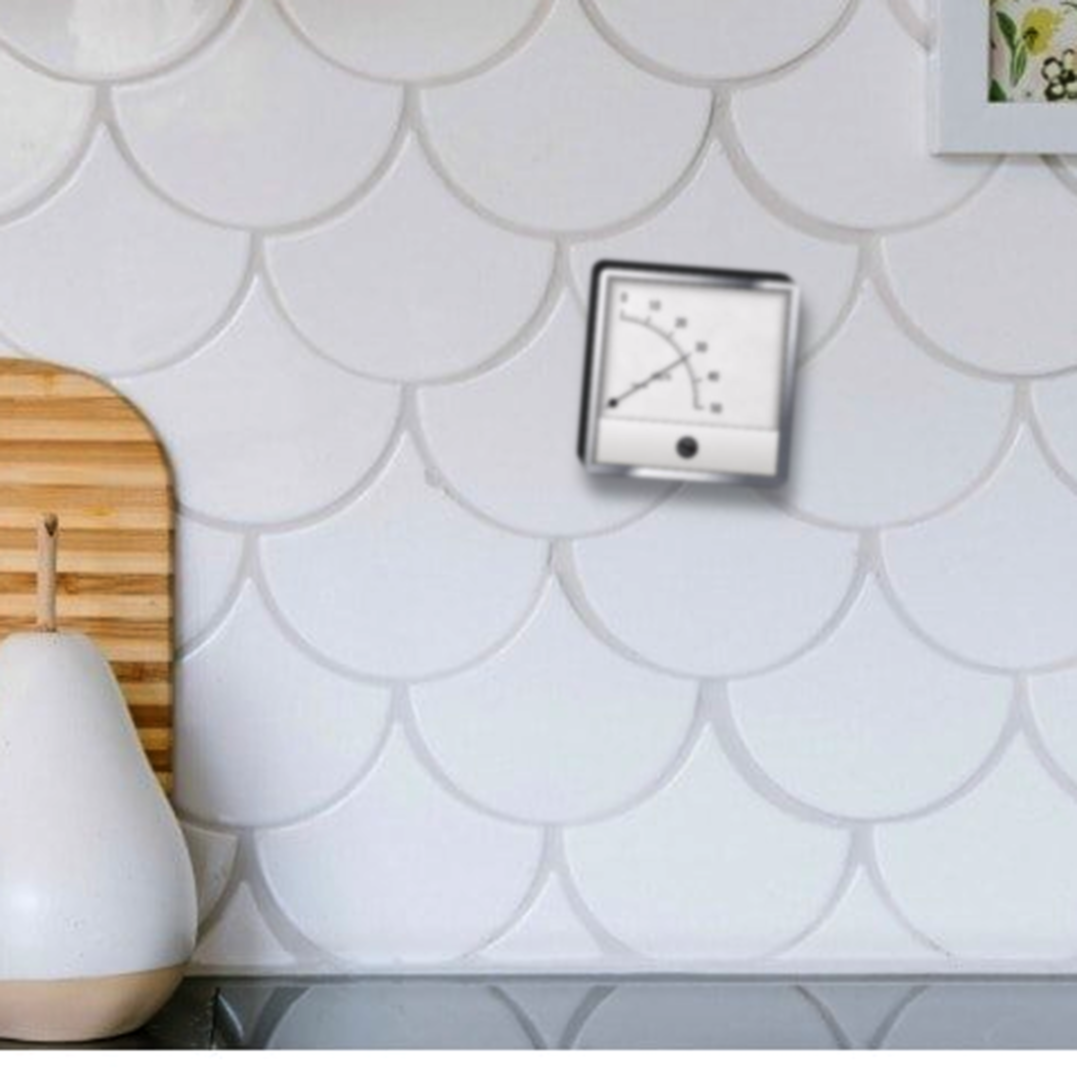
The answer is 30 V
